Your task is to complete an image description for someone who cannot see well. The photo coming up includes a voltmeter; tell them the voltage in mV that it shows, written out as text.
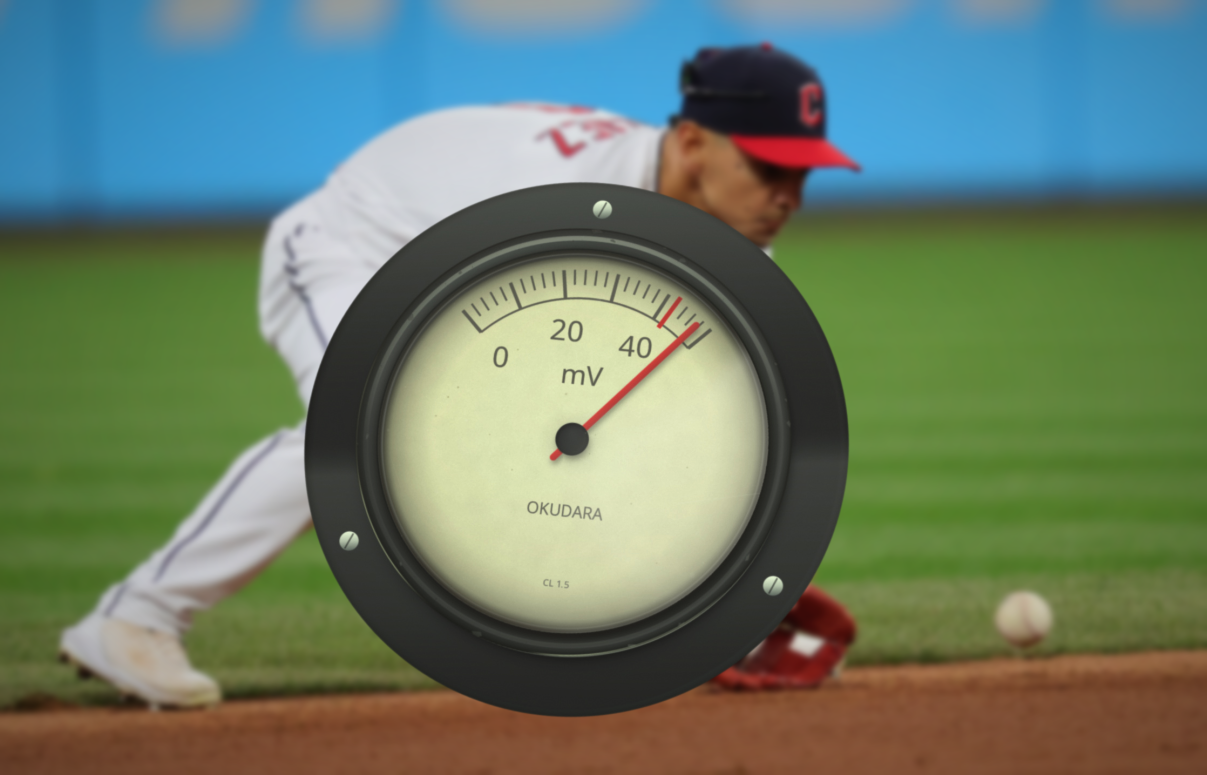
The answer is 48 mV
